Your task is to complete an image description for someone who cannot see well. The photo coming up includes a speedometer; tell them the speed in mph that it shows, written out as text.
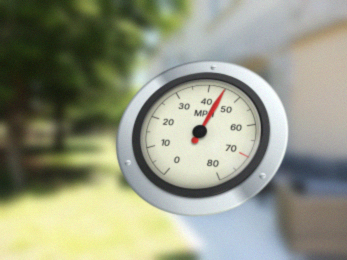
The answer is 45 mph
